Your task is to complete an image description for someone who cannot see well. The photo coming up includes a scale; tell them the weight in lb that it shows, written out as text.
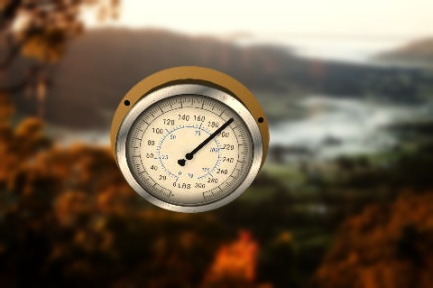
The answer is 190 lb
